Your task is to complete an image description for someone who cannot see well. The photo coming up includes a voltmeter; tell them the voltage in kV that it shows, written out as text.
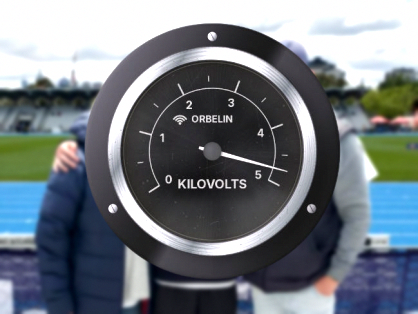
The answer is 4.75 kV
